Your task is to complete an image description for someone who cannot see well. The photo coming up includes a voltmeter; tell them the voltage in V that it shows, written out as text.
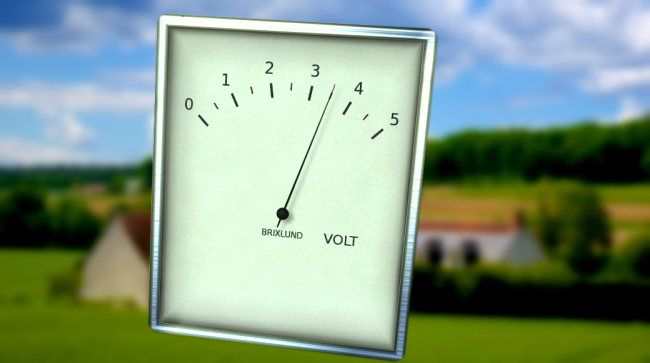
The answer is 3.5 V
